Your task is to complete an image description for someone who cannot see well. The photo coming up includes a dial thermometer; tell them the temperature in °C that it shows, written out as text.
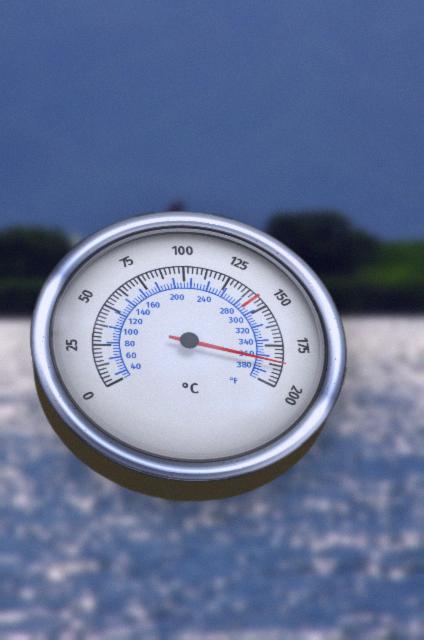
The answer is 187.5 °C
